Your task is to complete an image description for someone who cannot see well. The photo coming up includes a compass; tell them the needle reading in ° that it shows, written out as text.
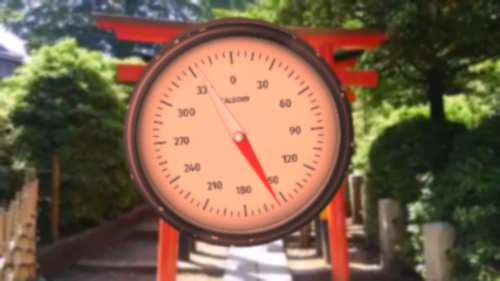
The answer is 155 °
